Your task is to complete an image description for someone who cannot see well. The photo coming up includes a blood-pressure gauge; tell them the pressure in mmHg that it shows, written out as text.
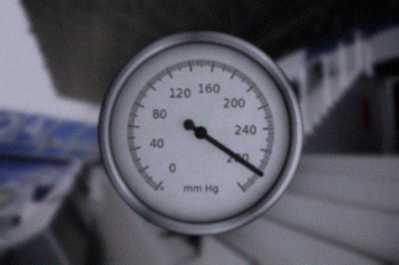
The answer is 280 mmHg
